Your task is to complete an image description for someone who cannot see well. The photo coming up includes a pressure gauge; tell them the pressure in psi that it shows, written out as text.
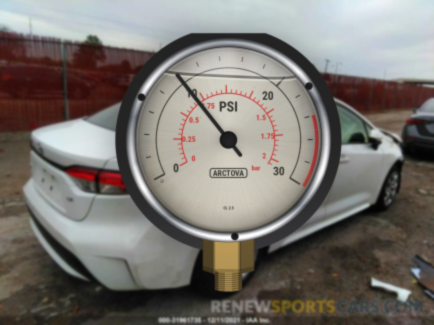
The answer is 10 psi
